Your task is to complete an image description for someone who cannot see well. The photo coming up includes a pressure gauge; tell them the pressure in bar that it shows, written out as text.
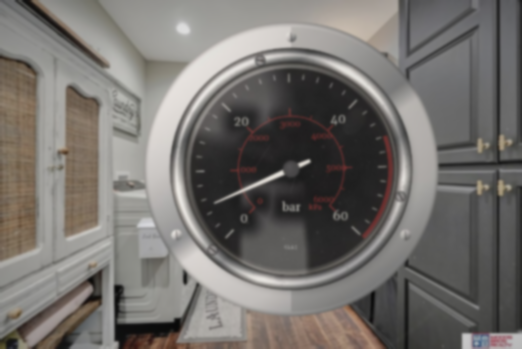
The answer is 5 bar
